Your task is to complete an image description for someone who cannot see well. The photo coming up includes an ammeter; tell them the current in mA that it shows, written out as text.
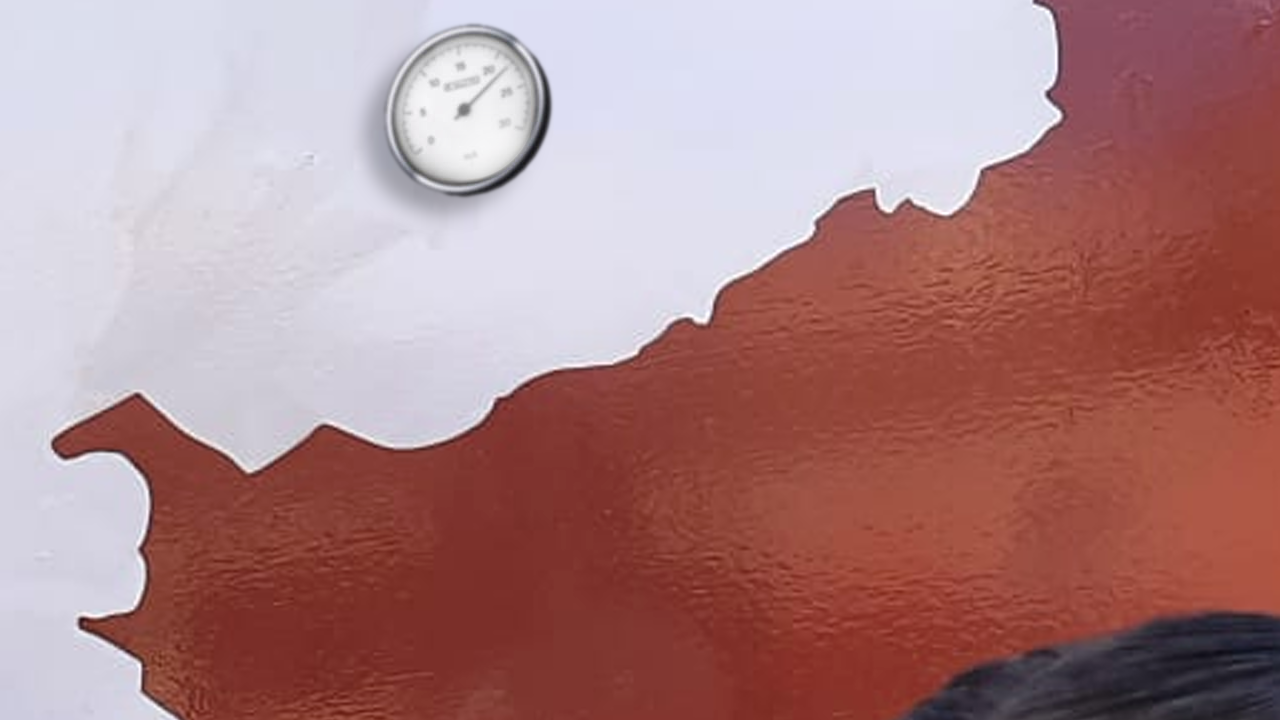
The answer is 22 mA
